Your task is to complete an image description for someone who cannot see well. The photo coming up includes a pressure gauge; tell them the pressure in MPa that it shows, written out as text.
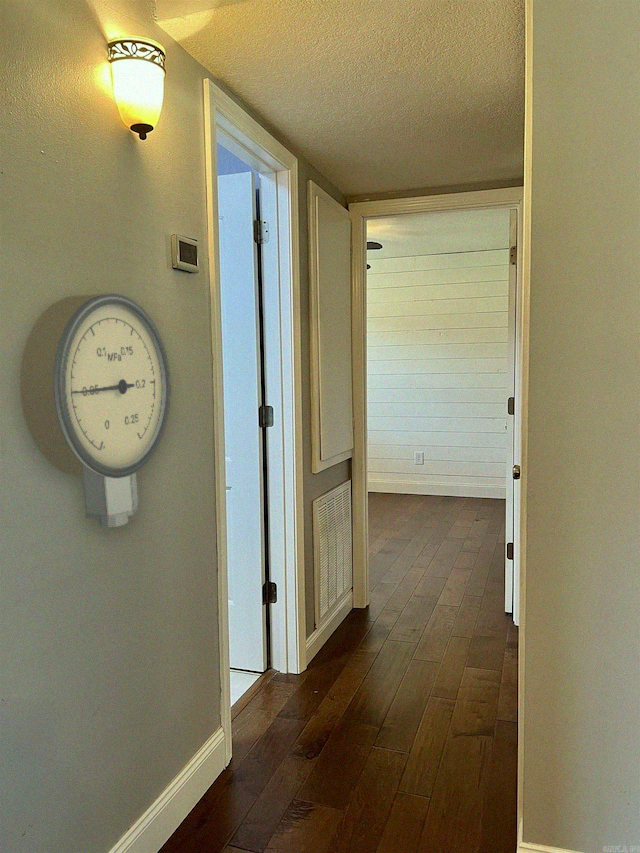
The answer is 0.05 MPa
